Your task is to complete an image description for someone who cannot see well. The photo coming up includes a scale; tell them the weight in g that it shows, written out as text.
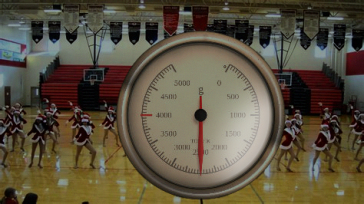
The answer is 2500 g
